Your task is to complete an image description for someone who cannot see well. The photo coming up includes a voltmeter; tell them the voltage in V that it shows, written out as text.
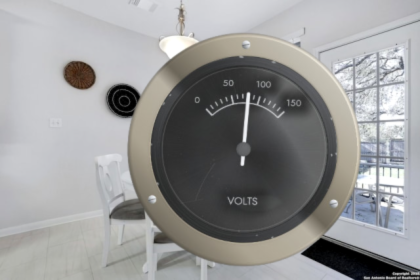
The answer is 80 V
